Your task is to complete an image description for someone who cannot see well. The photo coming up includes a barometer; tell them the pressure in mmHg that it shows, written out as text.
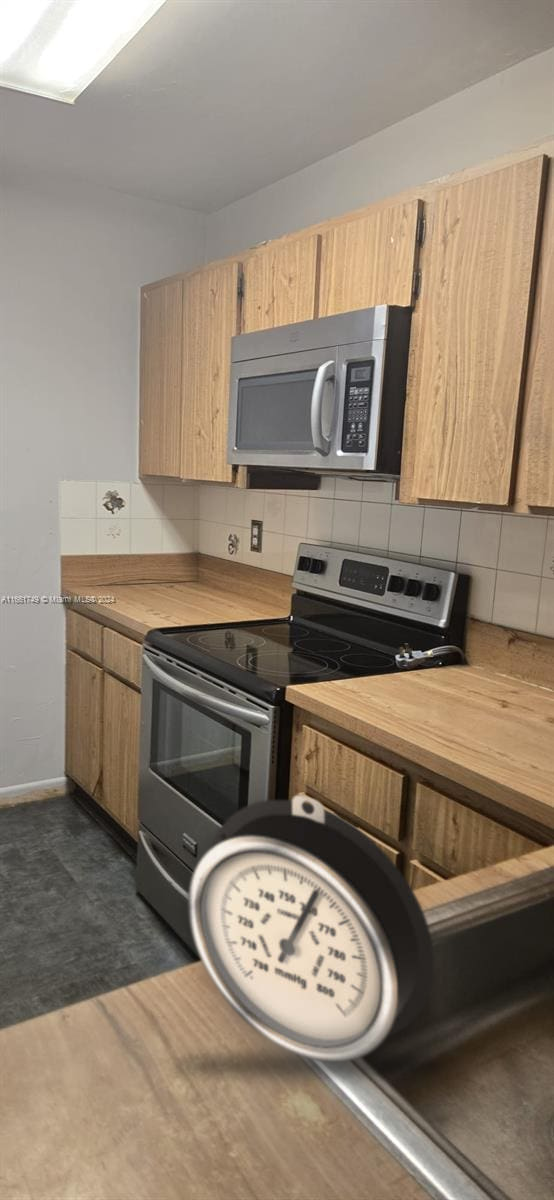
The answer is 760 mmHg
